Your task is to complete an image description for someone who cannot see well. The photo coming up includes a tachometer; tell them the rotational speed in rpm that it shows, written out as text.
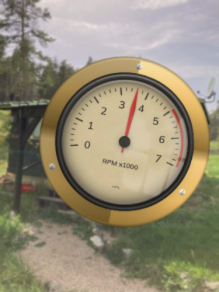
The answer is 3600 rpm
